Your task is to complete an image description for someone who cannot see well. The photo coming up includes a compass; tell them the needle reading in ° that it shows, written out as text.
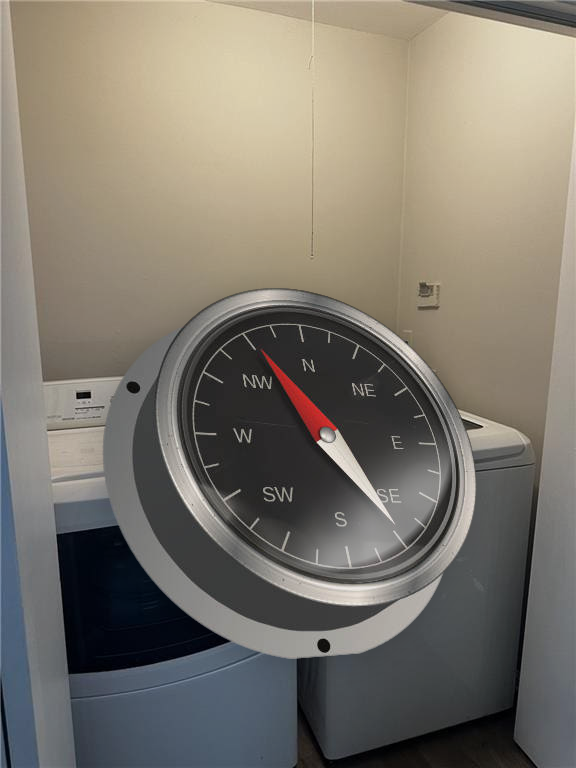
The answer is 330 °
